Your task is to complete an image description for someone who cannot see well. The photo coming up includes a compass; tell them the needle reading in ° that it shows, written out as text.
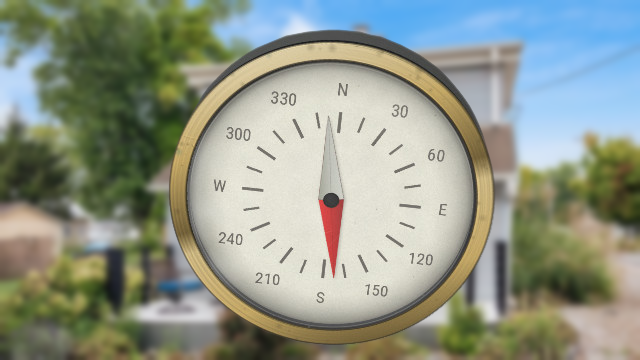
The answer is 172.5 °
